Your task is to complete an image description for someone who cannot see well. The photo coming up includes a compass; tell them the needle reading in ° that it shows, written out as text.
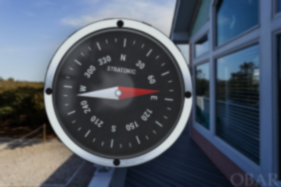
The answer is 80 °
